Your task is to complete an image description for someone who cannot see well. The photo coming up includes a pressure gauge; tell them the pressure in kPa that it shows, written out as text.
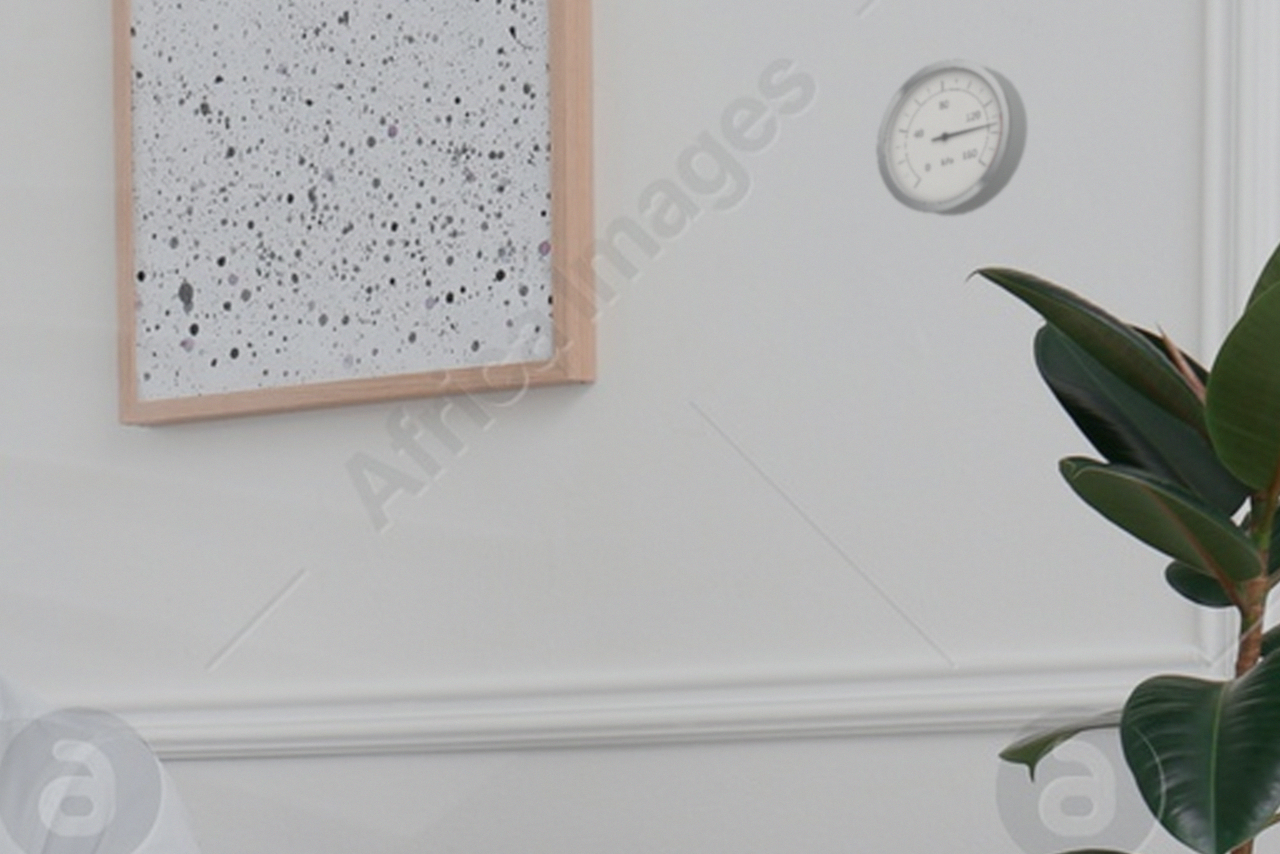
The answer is 135 kPa
